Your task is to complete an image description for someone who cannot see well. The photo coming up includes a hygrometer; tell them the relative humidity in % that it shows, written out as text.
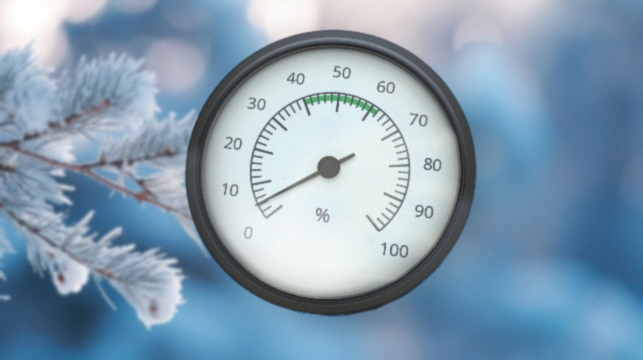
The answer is 4 %
